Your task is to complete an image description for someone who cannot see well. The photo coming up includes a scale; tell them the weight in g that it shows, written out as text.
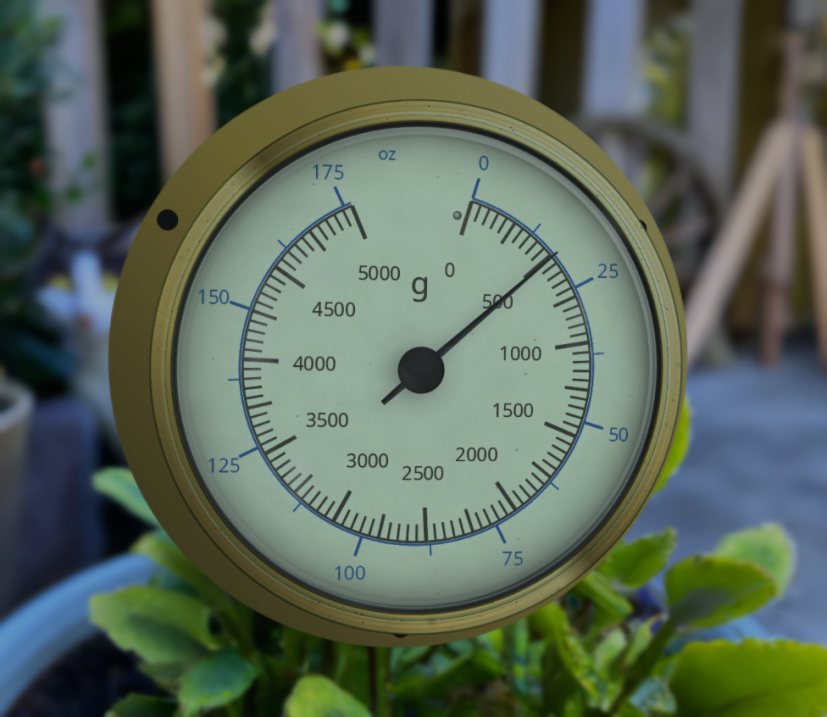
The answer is 500 g
